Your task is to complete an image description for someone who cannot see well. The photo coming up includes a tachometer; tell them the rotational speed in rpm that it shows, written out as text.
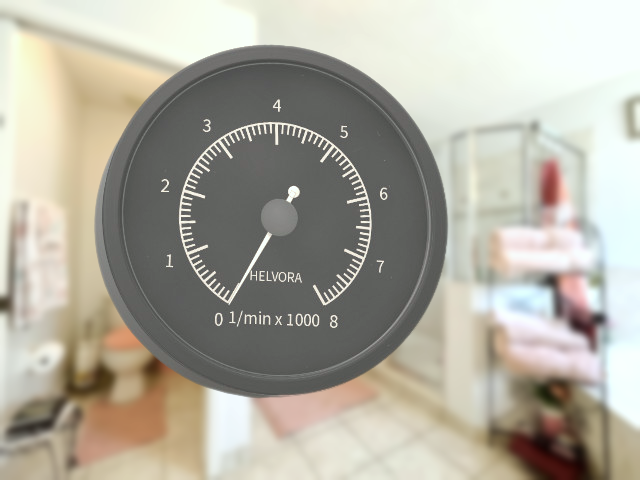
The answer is 0 rpm
